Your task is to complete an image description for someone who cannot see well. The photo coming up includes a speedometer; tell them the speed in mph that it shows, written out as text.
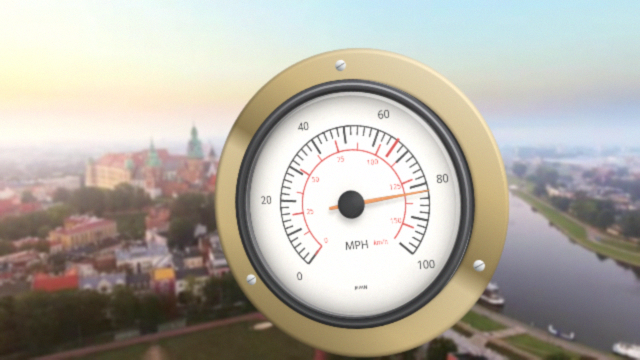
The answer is 82 mph
